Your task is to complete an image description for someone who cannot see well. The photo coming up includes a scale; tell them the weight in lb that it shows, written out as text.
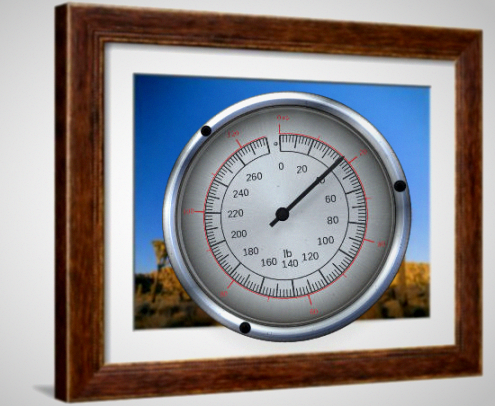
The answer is 40 lb
